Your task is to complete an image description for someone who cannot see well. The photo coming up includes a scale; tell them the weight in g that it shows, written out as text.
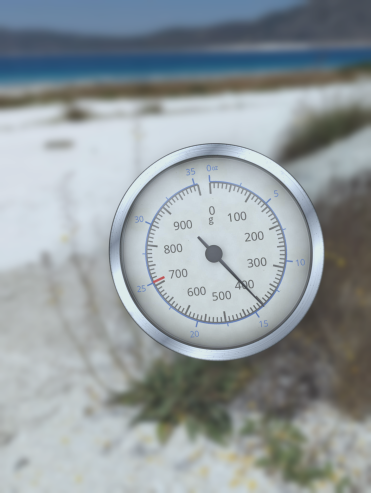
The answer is 400 g
